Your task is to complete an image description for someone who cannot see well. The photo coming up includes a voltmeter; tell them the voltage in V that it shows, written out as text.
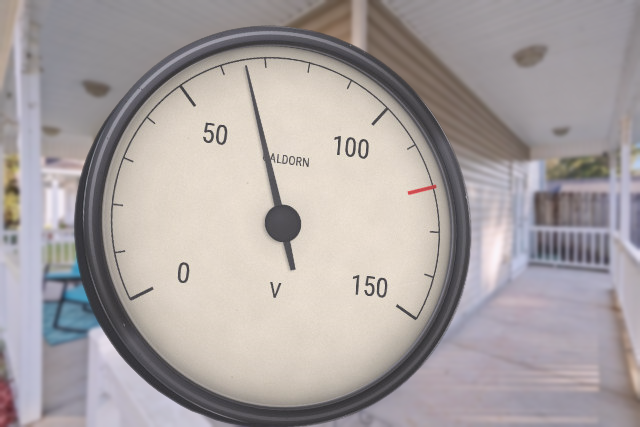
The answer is 65 V
